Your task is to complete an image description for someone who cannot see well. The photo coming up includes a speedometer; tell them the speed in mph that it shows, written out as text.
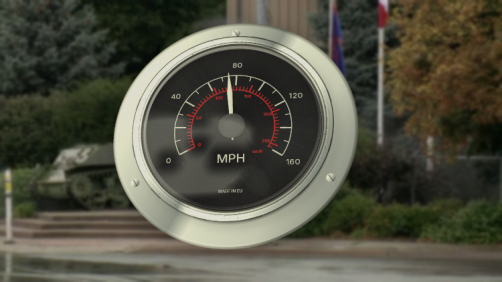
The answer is 75 mph
